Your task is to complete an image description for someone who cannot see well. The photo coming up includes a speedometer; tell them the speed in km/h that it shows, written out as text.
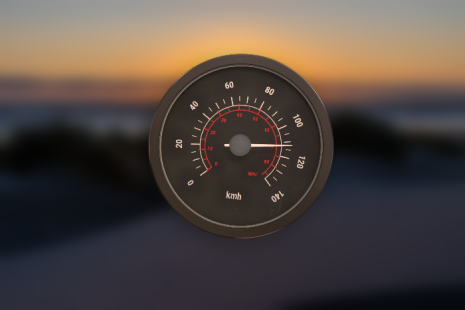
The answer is 112.5 km/h
